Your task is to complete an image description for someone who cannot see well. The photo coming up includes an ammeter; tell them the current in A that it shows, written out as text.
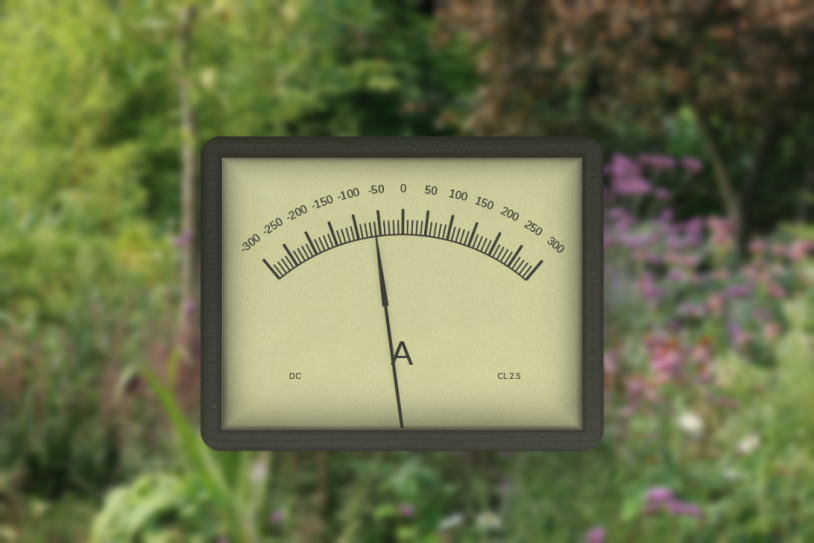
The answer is -60 A
